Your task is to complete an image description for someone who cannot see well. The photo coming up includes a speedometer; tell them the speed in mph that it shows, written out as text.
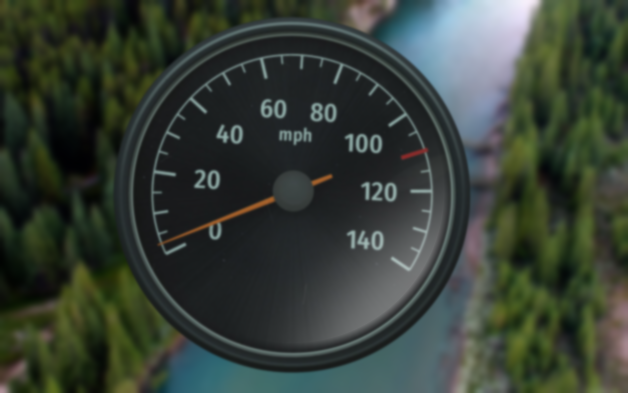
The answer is 2.5 mph
